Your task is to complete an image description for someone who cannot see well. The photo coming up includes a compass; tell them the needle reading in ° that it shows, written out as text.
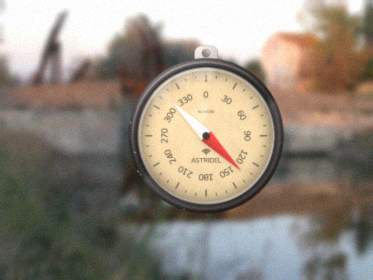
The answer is 135 °
